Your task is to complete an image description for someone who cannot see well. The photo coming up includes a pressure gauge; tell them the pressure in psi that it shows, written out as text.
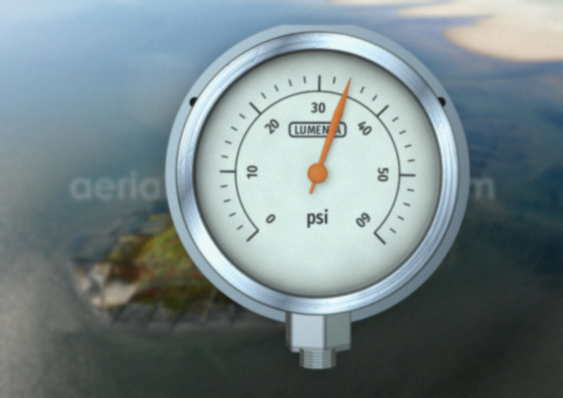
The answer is 34 psi
